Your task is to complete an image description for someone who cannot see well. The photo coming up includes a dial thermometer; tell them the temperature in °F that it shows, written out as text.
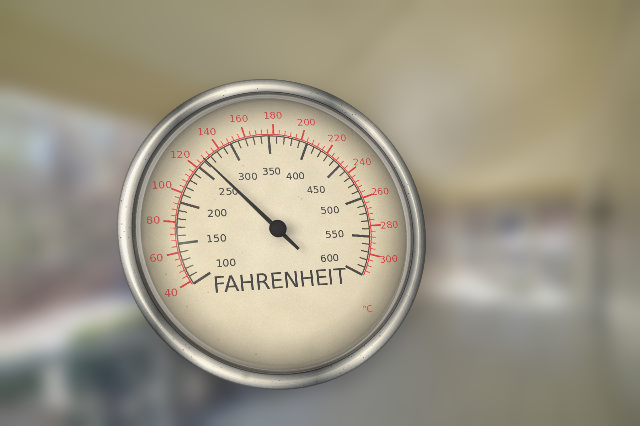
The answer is 260 °F
